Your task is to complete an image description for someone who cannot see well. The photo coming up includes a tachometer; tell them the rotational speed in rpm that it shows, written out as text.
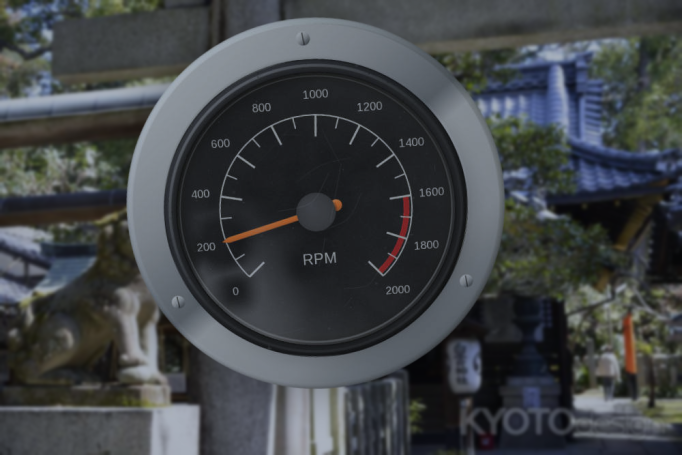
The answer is 200 rpm
